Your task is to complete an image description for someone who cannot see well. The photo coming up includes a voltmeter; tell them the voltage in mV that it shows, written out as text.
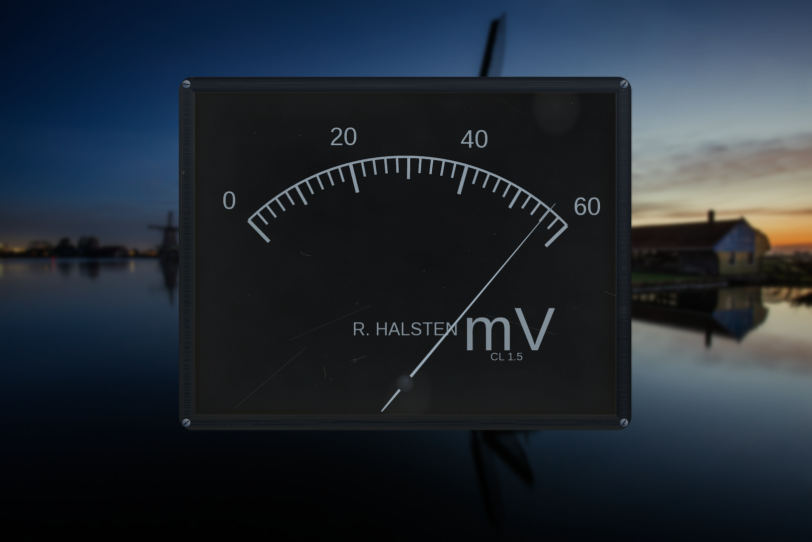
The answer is 56 mV
